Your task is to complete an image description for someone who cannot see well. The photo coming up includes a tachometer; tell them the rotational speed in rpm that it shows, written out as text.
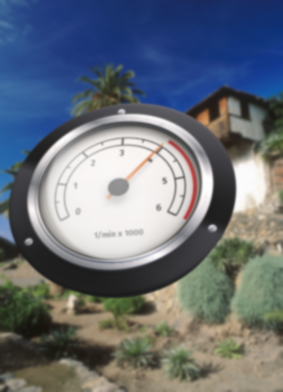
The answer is 4000 rpm
